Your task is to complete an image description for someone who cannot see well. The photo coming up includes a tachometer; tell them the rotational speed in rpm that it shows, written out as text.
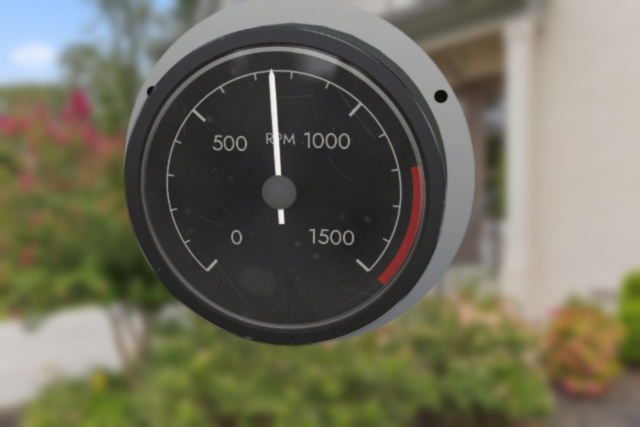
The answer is 750 rpm
